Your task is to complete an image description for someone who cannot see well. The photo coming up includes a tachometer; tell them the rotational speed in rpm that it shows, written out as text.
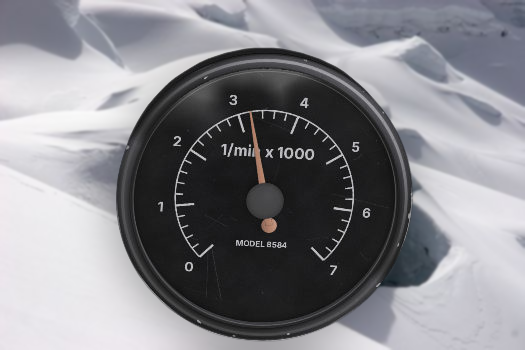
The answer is 3200 rpm
